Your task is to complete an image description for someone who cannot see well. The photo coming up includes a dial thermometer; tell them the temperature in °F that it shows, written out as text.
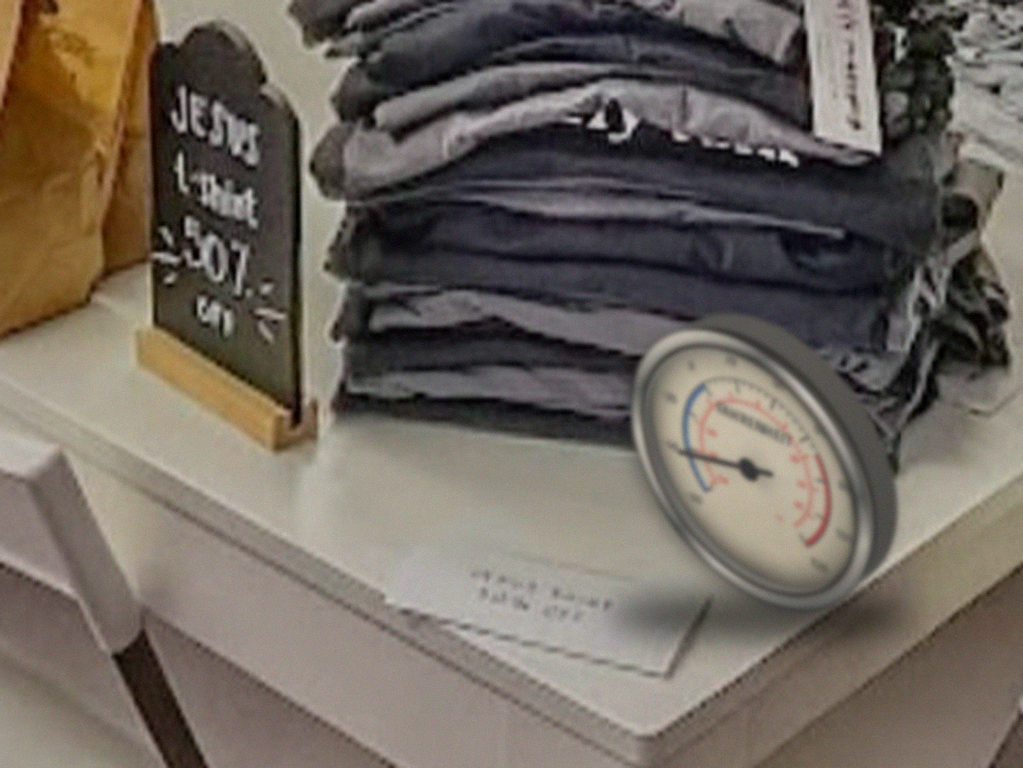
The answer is -40 °F
